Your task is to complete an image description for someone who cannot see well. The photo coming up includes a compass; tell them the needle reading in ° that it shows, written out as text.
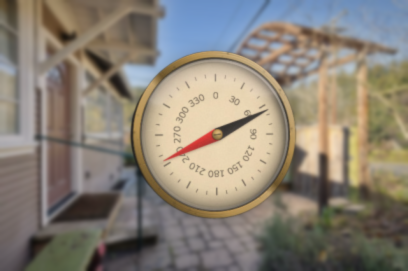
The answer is 245 °
